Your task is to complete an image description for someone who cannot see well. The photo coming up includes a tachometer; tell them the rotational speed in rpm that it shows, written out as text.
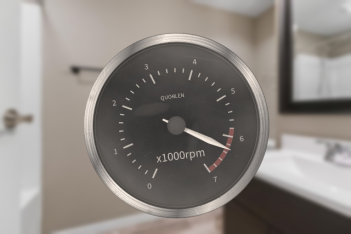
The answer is 6300 rpm
